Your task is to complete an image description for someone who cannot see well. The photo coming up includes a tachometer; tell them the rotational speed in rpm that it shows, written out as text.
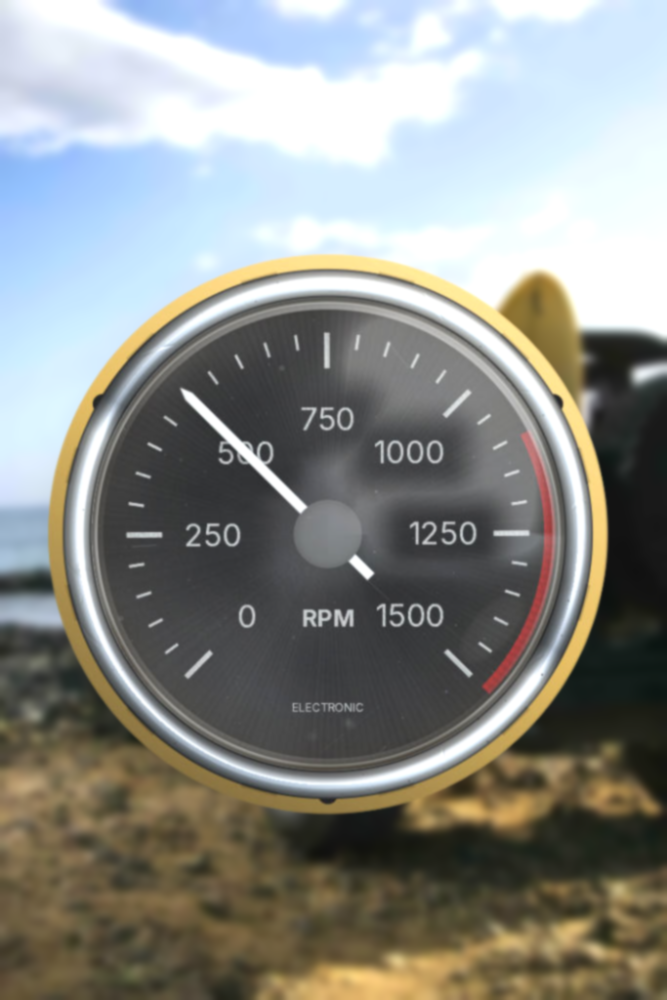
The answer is 500 rpm
